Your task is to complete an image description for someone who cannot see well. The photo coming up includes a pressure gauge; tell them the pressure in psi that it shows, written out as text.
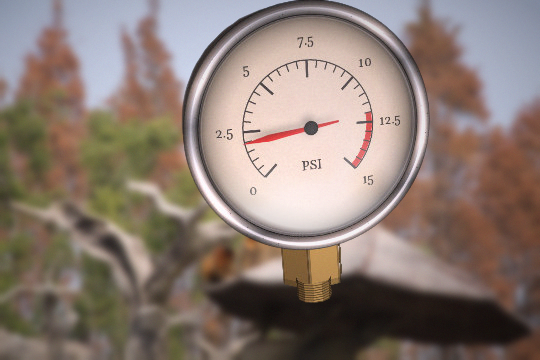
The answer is 2 psi
